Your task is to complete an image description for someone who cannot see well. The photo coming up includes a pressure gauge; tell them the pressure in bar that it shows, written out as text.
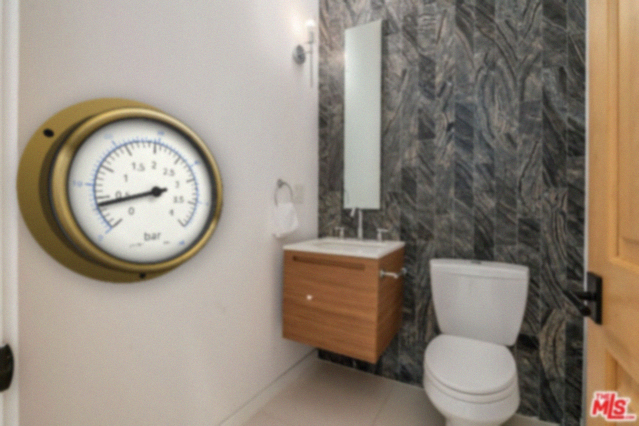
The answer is 0.4 bar
